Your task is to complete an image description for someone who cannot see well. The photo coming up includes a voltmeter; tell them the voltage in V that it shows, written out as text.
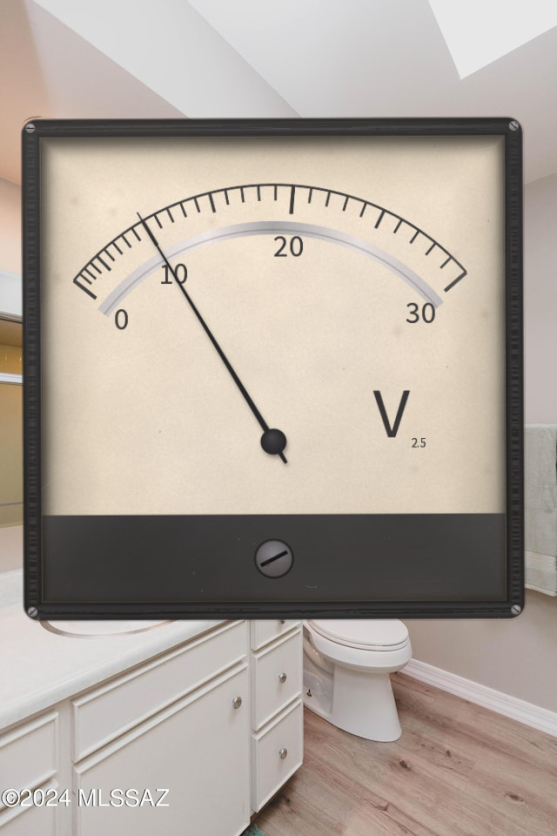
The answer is 10 V
